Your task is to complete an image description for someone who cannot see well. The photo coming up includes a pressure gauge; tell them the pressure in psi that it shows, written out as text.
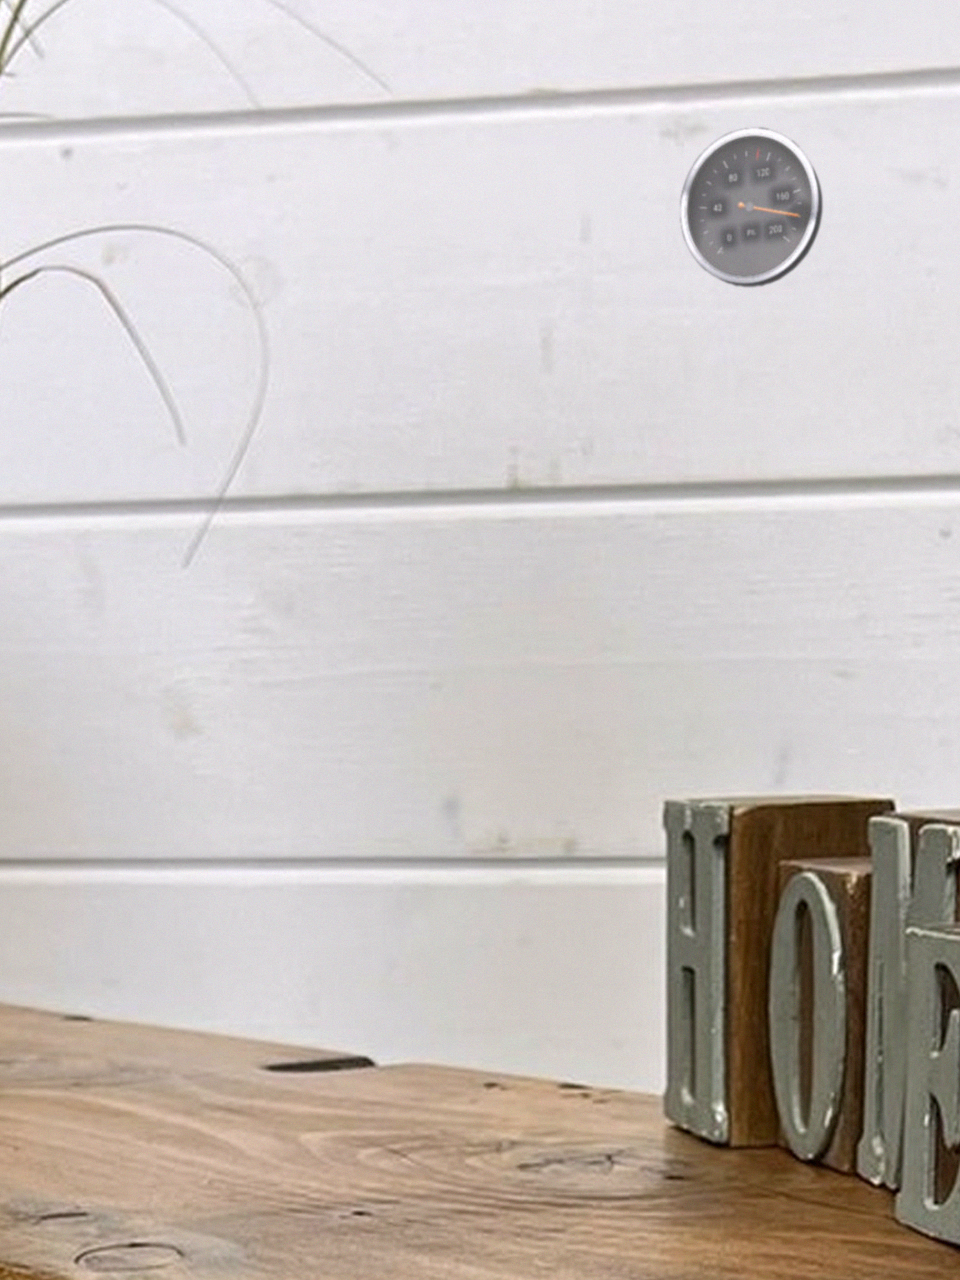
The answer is 180 psi
